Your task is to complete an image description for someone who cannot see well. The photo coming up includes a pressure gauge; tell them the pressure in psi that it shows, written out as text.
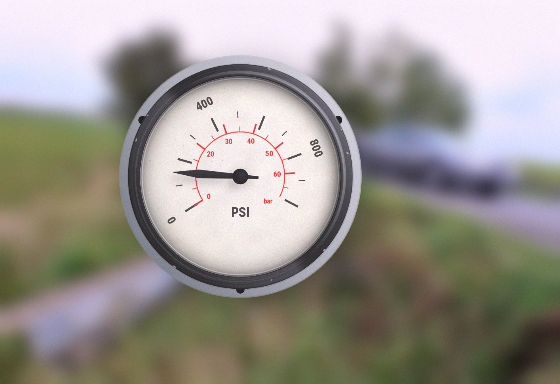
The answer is 150 psi
